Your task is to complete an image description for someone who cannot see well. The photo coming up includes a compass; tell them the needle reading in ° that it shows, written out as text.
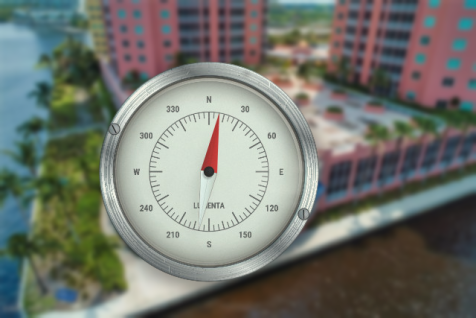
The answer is 10 °
